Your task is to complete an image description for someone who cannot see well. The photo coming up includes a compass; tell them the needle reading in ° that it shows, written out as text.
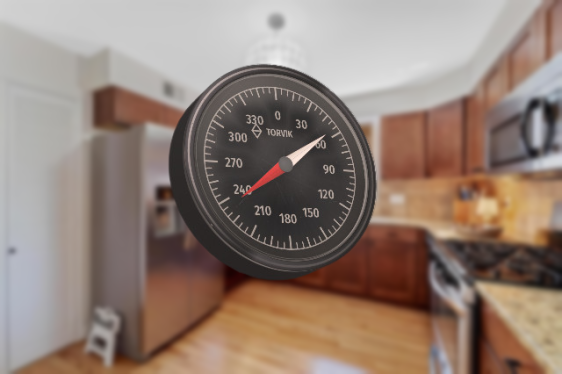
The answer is 235 °
